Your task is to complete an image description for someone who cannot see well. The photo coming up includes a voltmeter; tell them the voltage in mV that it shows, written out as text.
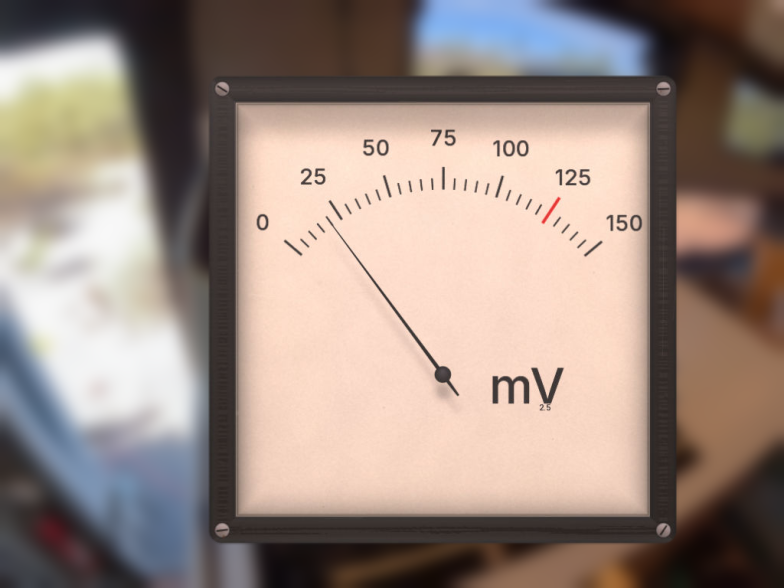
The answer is 20 mV
